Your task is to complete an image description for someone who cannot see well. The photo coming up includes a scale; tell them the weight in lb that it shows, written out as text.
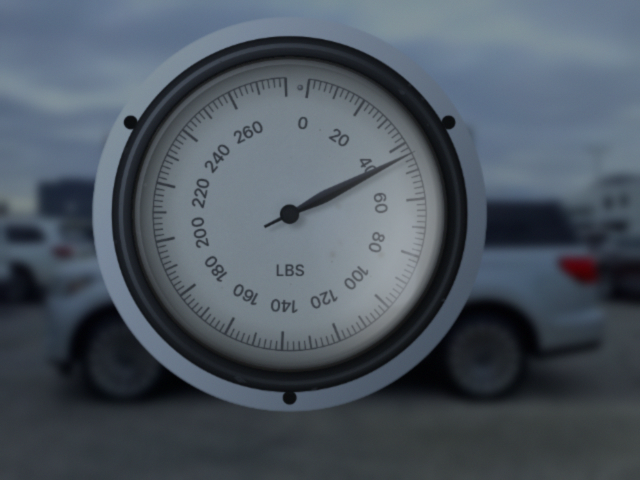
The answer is 44 lb
